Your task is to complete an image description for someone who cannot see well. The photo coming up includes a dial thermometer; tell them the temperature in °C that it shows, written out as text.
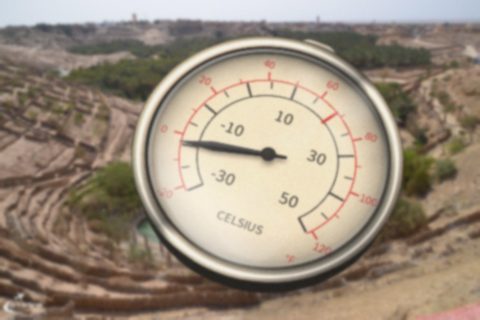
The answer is -20 °C
